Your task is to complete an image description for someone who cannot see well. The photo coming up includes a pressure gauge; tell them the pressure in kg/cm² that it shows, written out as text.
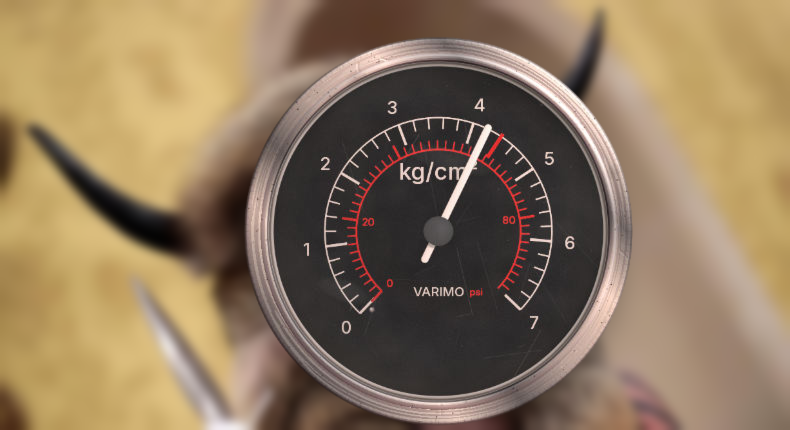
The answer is 4.2 kg/cm²
